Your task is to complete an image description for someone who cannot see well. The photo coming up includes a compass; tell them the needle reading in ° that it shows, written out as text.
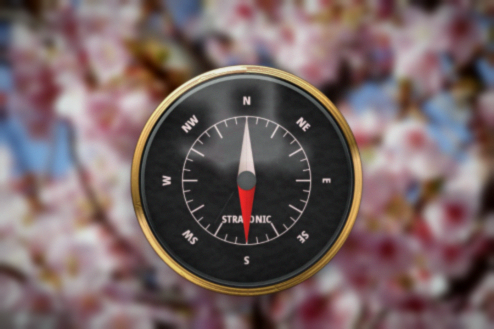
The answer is 180 °
